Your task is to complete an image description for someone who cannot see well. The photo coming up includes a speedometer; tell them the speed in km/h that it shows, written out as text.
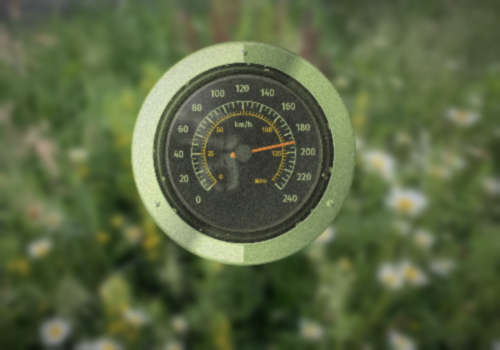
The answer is 190 km/h
